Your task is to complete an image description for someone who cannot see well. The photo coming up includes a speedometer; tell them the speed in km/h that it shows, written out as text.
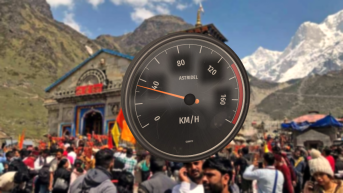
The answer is 35 km/h
